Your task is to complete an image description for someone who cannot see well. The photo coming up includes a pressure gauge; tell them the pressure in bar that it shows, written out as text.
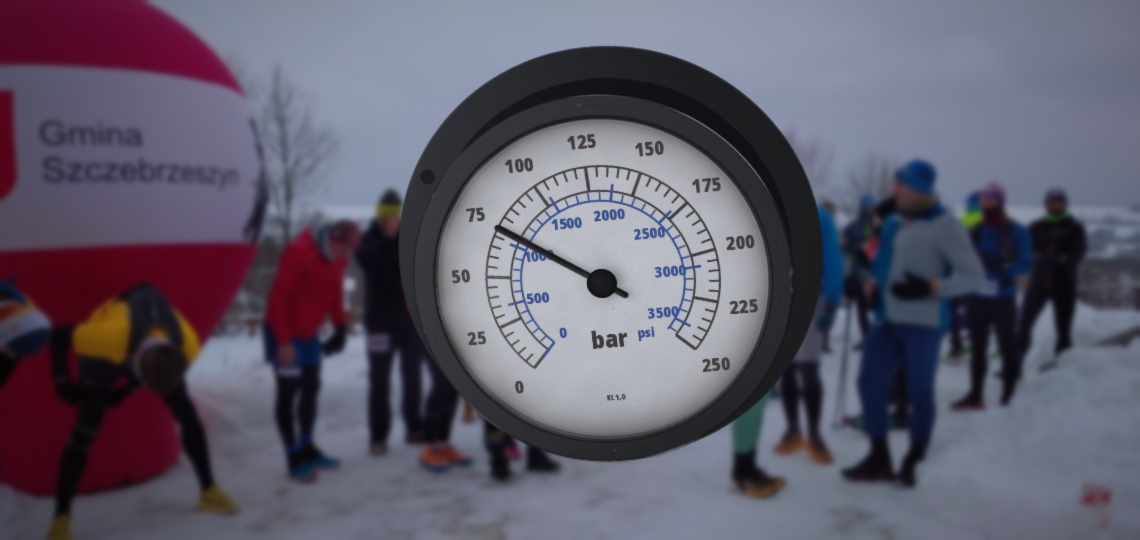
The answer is 75 bar
